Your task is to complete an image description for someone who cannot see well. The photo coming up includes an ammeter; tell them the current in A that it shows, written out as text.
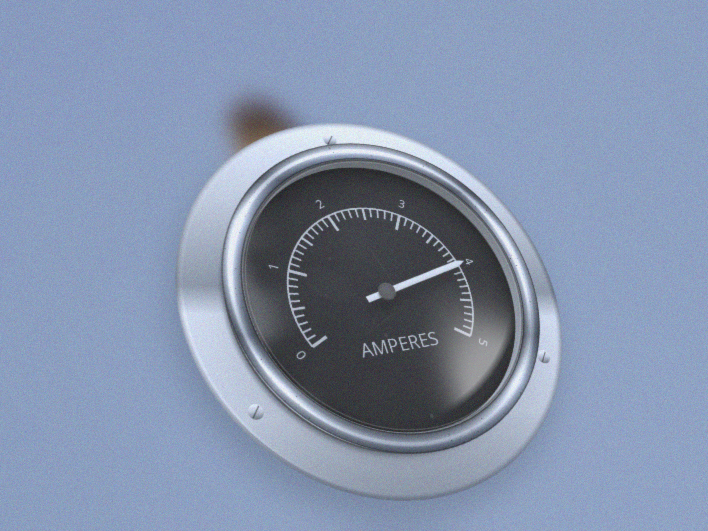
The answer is 4 A
